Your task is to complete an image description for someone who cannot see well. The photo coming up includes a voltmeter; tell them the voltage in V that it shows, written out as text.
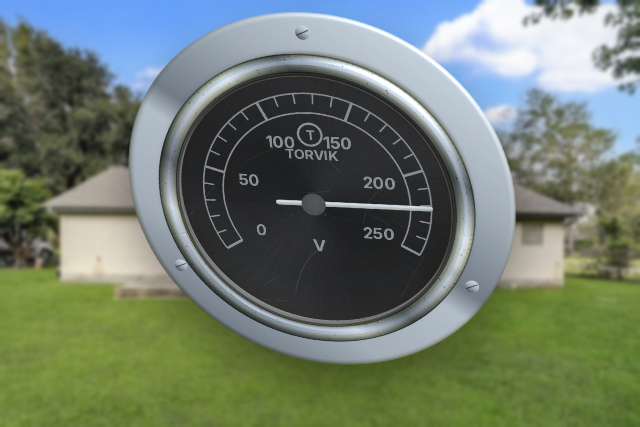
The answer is 220 V
